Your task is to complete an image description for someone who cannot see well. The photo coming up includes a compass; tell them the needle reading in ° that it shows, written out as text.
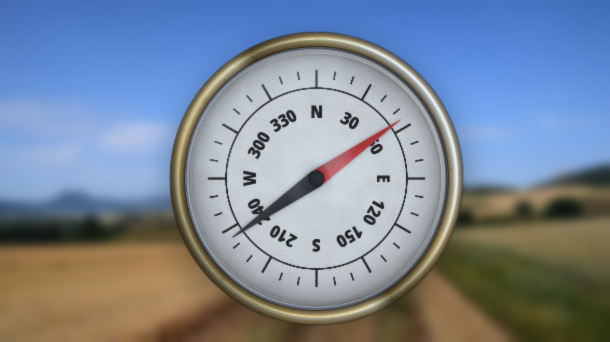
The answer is 55 °
